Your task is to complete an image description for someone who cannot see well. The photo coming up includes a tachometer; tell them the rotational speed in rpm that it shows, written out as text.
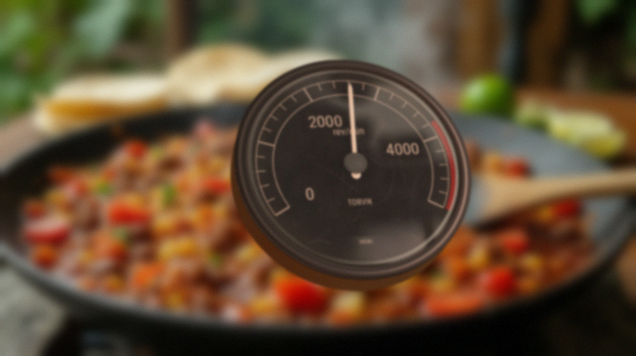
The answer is 2600 rpm
